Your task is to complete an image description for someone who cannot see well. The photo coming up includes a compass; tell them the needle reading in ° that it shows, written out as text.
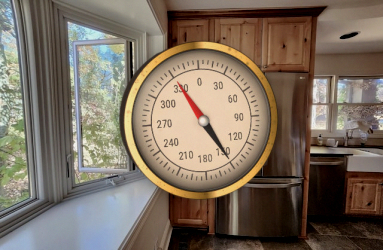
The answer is 330 °
